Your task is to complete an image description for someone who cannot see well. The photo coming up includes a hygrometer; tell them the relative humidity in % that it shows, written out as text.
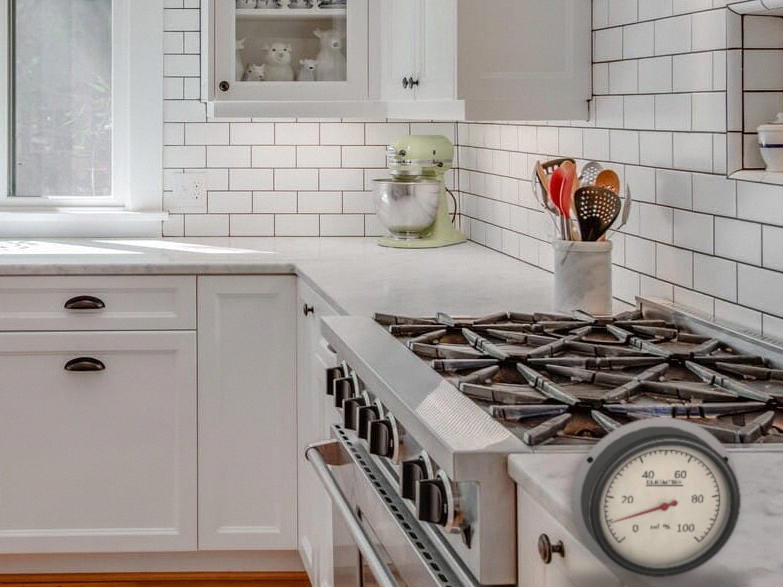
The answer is 10 %
